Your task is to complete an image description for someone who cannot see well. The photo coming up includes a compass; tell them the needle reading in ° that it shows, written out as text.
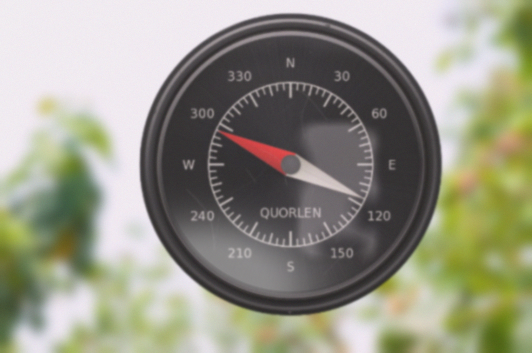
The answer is 295 °
